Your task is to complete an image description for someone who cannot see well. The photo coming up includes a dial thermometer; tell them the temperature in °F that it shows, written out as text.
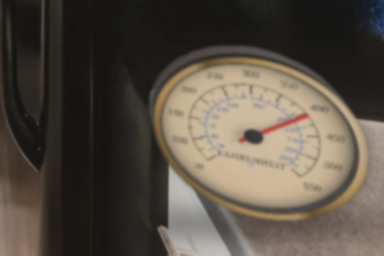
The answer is 400 °F
